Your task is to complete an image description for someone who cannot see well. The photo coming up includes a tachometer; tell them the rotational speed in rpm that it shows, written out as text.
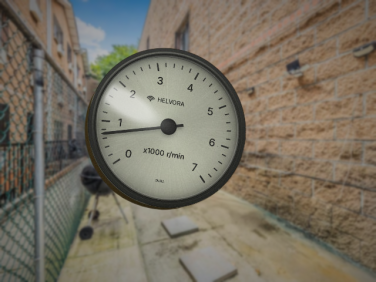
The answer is 700 rpm
